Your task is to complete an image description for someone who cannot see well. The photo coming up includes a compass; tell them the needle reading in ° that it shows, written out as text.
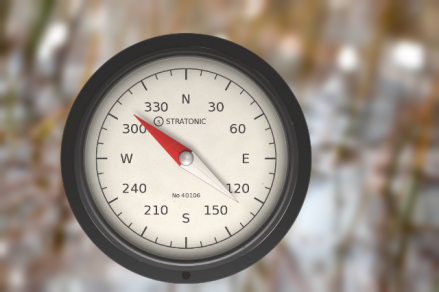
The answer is 310 °
